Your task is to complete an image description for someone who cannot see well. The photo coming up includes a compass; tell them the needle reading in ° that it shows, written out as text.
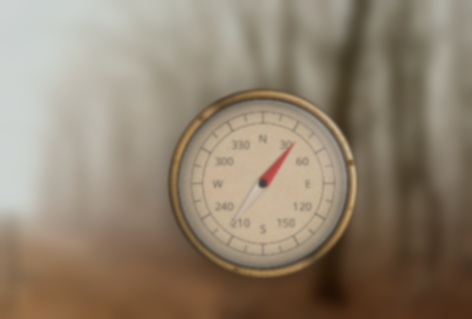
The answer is 37.5 °
